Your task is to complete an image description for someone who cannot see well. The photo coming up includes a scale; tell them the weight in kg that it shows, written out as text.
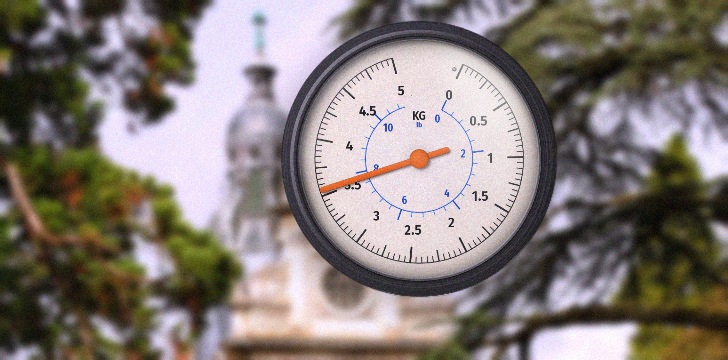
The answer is 3.55 kg
